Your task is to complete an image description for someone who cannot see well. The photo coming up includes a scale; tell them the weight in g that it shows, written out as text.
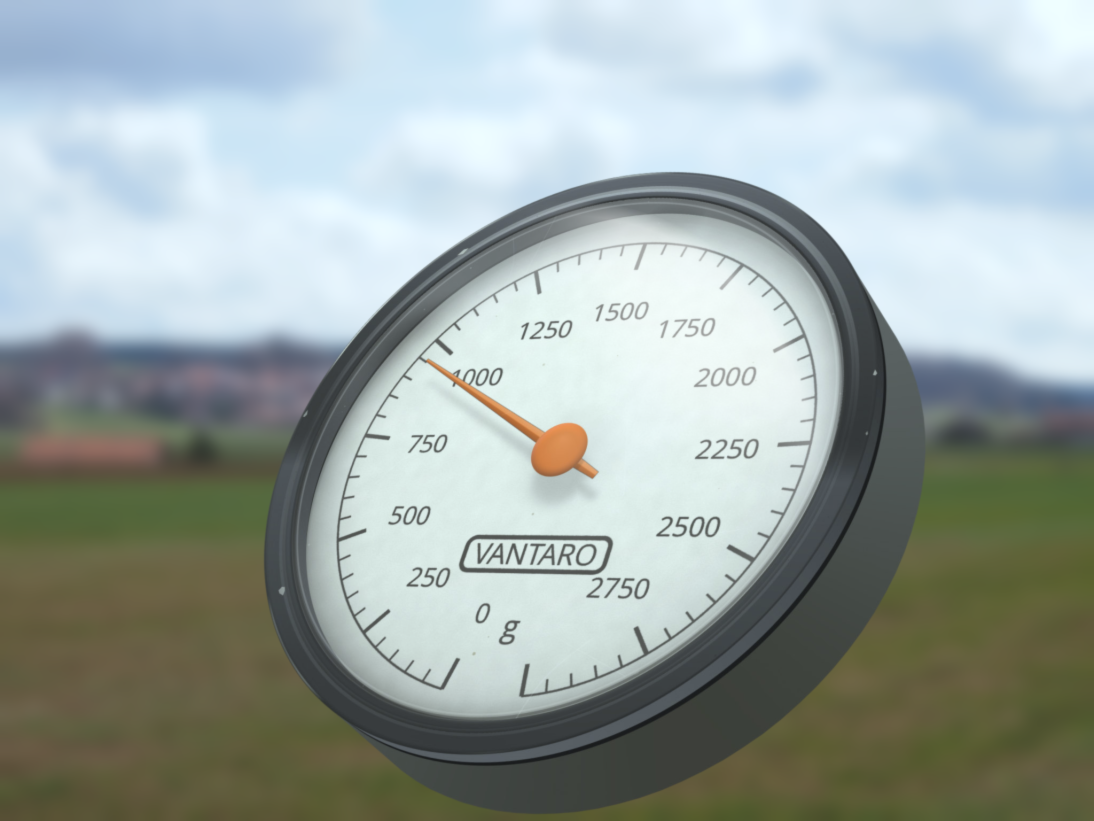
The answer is 950 g
